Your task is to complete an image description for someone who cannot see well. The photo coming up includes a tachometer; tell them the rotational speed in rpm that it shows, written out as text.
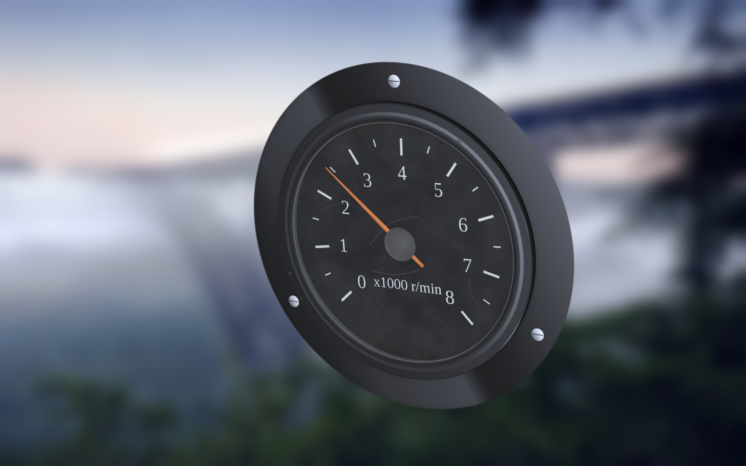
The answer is 2500 rpm
